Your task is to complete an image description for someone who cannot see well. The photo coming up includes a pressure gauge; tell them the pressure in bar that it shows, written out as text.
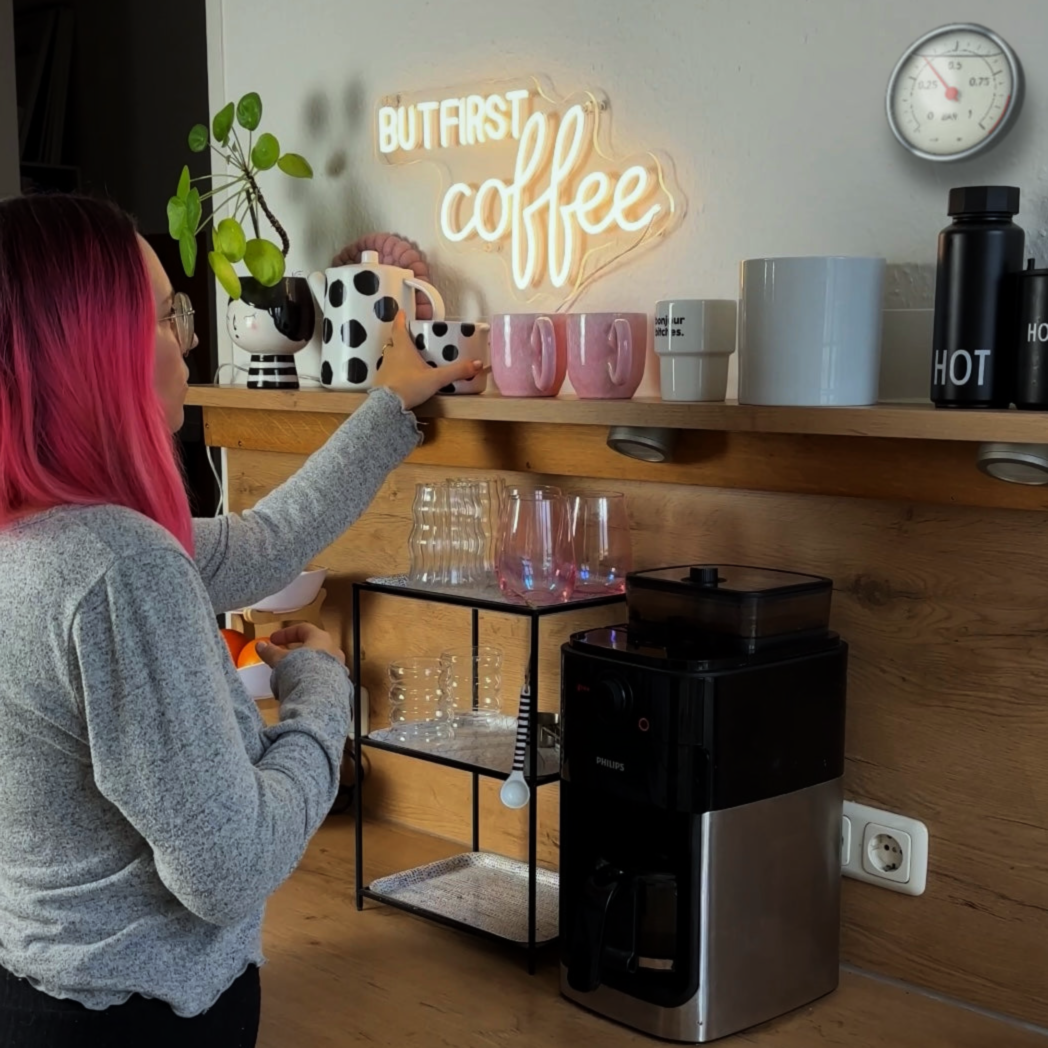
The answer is 0.35 bar
